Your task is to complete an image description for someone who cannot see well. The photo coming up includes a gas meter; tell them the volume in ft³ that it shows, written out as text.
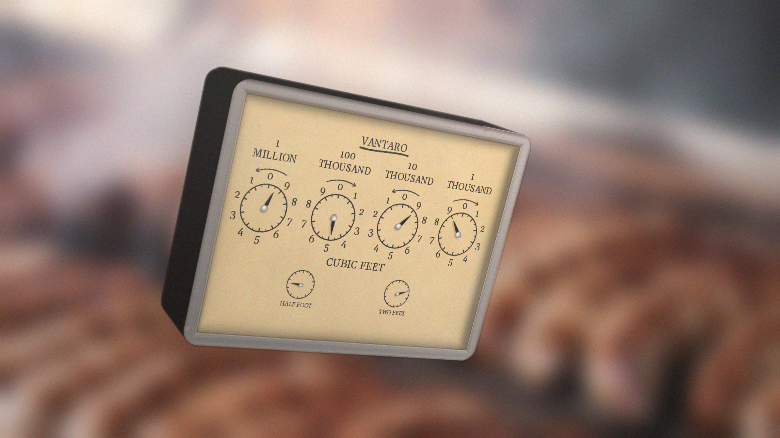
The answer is 948900 ft³
